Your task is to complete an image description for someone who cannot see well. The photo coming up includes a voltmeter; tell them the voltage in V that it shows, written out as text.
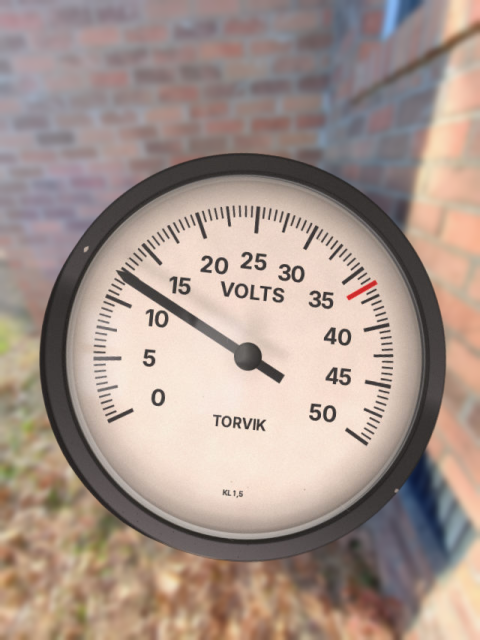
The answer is 12 V
